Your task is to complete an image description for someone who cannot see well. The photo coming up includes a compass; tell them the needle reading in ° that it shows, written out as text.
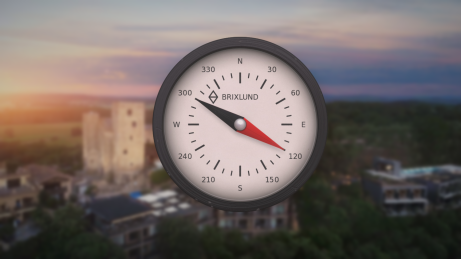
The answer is 120 °
